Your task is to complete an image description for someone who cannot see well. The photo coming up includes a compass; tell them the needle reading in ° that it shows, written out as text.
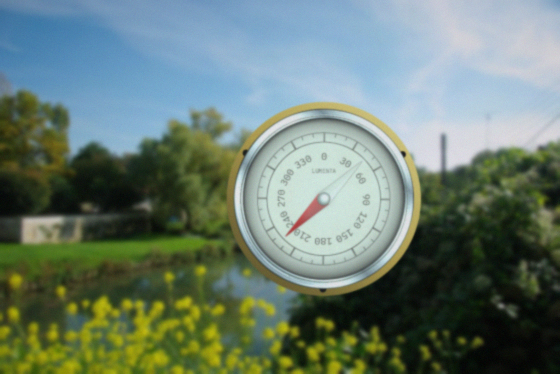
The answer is 225 °
